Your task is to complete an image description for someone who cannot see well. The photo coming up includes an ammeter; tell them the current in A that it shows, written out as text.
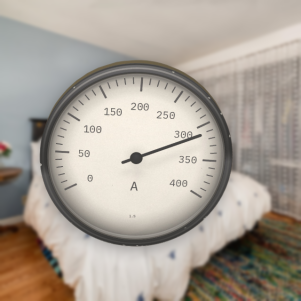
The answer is 310 A
